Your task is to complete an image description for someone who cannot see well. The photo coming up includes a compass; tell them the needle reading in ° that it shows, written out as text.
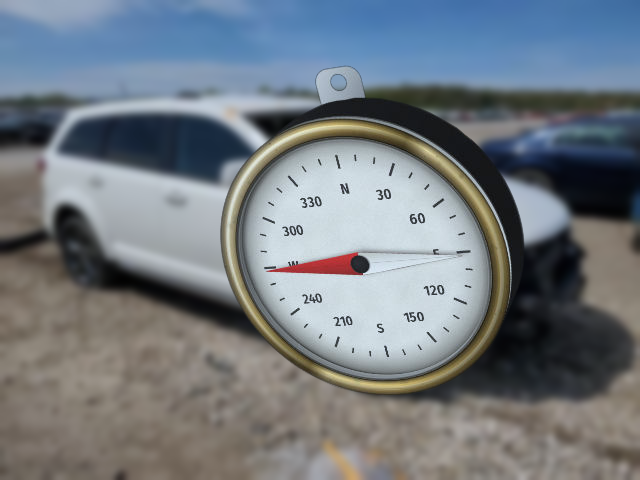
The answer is 270 °
